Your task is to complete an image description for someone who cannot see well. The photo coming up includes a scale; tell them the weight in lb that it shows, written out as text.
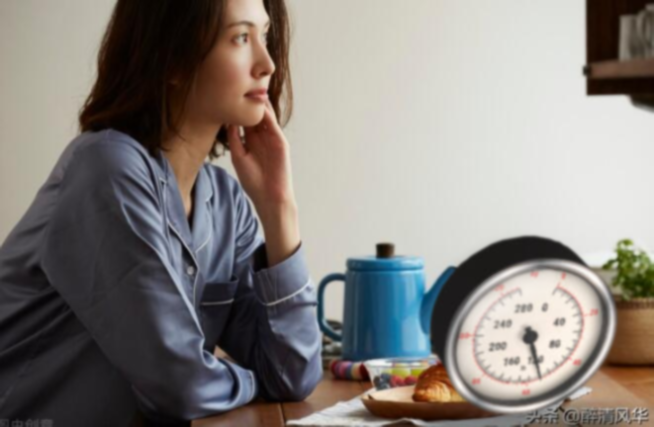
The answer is 120 lb
